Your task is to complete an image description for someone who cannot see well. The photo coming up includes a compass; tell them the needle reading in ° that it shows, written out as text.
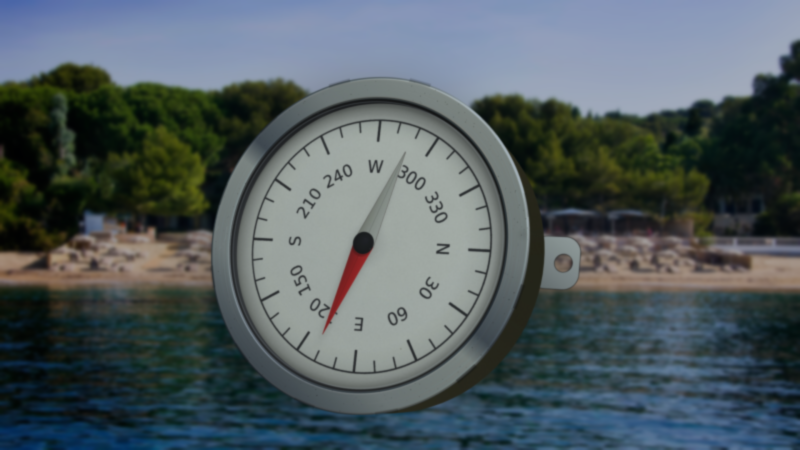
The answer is 110 °
